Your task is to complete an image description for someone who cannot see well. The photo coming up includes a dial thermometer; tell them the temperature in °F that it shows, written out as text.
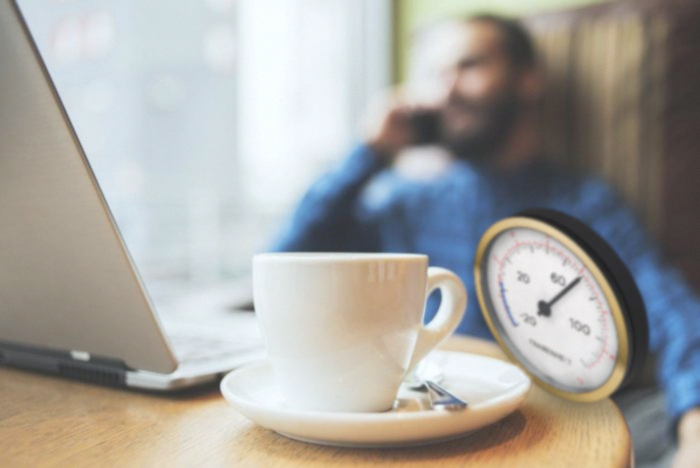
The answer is 70 °F
